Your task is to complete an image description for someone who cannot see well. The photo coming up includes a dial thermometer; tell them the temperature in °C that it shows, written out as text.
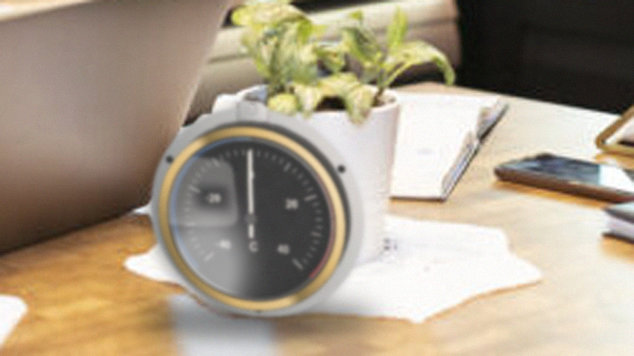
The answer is 0 °C
